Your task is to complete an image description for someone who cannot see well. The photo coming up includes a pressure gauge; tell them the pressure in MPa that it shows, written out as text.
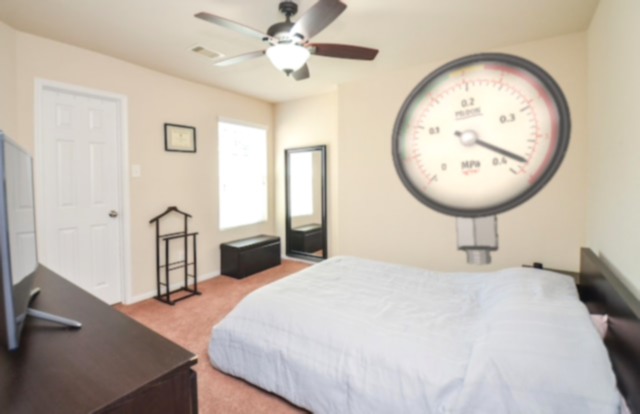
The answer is 0.38 MPa
